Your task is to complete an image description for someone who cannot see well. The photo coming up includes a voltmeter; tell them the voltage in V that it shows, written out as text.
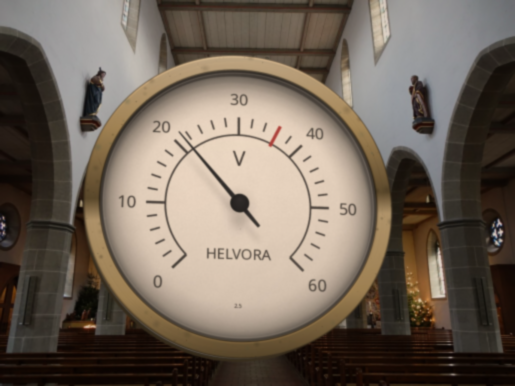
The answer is 21 V
